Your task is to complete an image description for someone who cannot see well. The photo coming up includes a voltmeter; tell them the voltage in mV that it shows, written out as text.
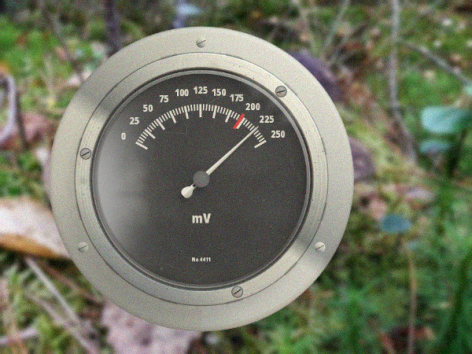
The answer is 225 mV
